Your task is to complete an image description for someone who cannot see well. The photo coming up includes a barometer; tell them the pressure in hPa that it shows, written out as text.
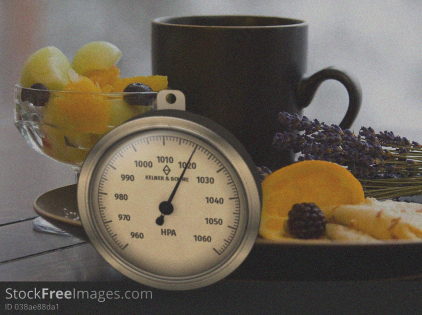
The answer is 1020 hPa
